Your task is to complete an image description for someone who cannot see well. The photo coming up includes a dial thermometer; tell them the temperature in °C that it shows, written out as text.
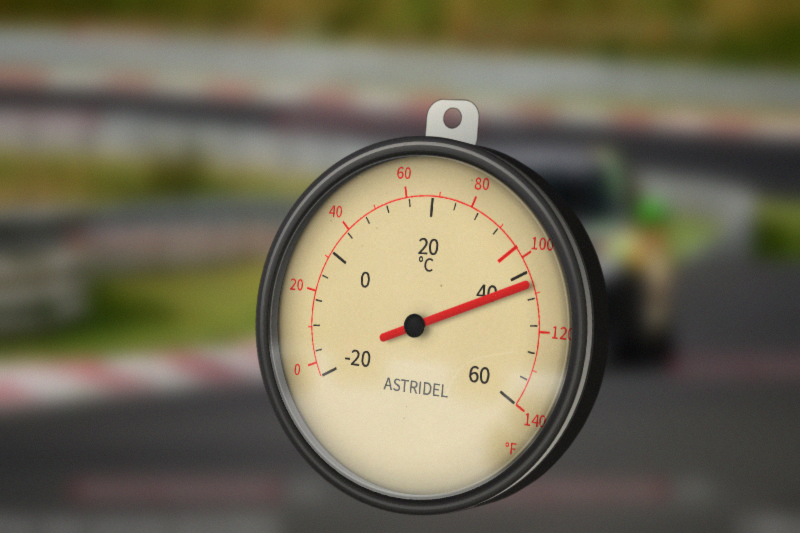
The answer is 42 °C
